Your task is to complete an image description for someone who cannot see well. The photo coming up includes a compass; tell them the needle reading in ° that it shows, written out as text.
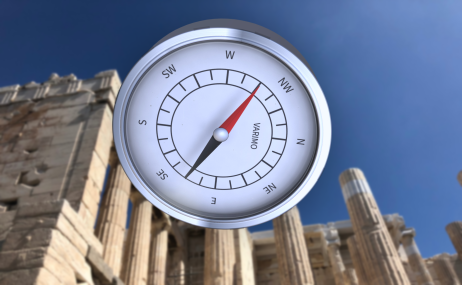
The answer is 300 °
